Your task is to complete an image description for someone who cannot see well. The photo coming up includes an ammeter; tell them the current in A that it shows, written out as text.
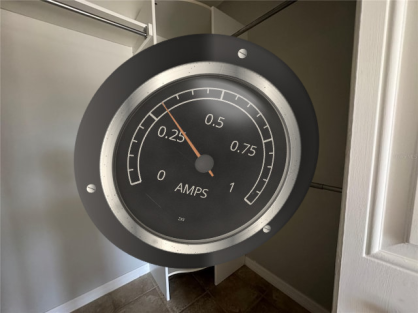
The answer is 0.3 A
